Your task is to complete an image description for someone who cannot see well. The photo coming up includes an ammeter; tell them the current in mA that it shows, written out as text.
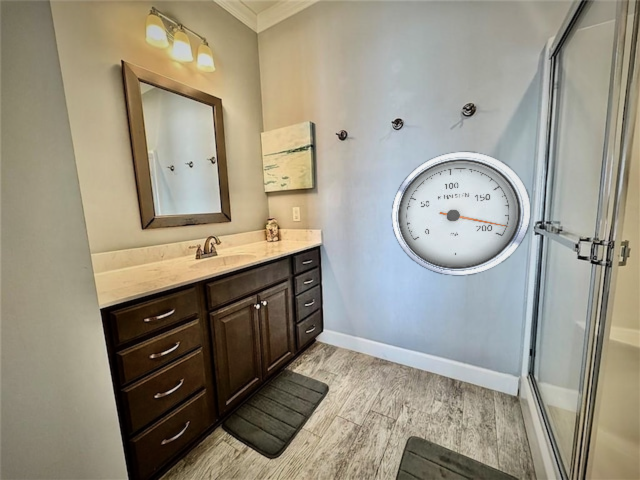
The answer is 190 mA
